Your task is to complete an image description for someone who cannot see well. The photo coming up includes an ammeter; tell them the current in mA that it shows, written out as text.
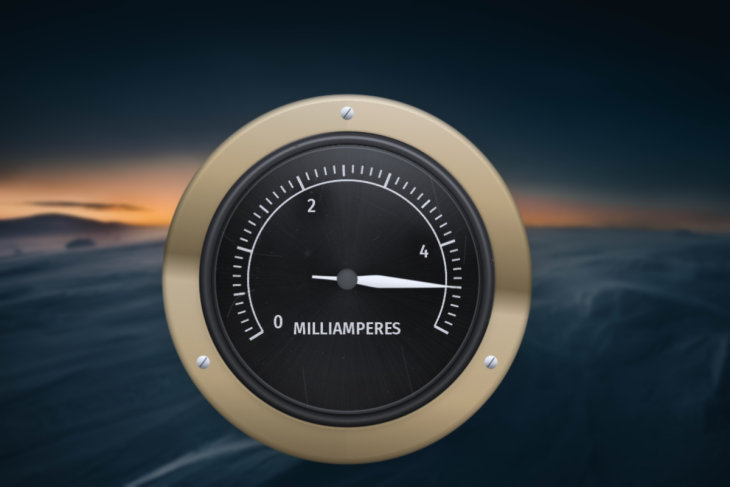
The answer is 4.5 mA
